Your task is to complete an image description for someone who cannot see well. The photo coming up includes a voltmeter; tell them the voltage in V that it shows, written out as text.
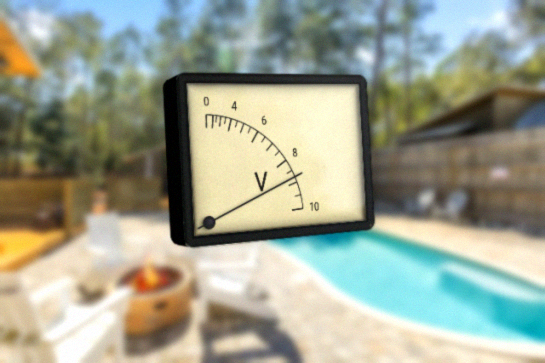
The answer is 8.75 V
